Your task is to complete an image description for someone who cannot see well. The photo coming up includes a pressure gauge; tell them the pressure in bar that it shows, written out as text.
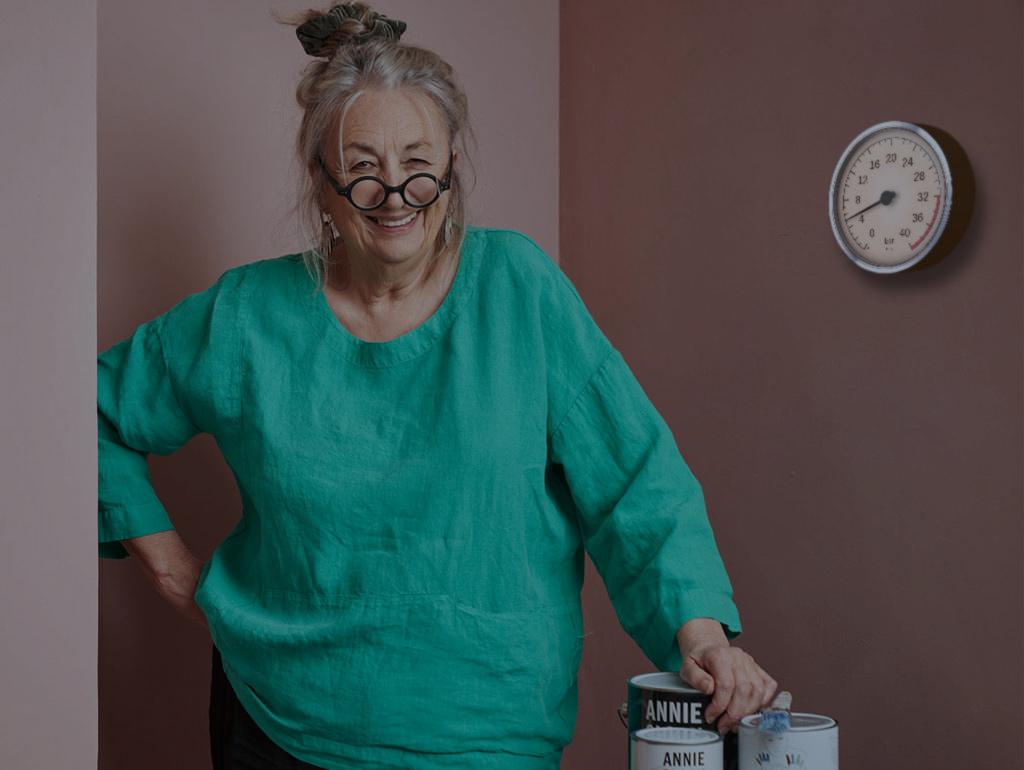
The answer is 5 bar
